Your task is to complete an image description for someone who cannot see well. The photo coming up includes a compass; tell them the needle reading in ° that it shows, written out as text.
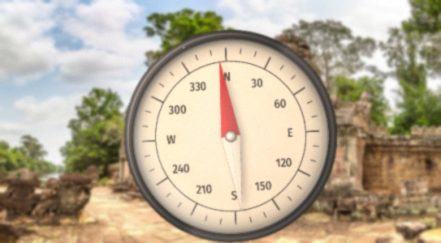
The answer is 355 °
